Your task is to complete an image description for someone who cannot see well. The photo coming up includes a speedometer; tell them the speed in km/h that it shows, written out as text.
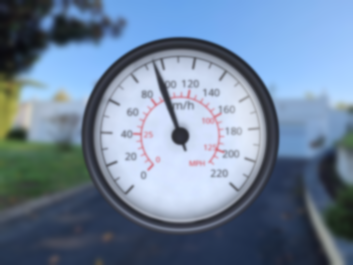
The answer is 95 km/h
